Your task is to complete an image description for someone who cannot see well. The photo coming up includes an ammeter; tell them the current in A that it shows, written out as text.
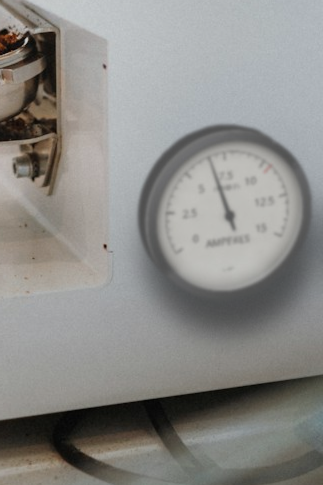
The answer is 6.5 A
